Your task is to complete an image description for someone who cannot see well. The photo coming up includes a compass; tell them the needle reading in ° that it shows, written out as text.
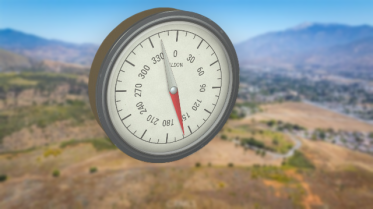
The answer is 160 °
